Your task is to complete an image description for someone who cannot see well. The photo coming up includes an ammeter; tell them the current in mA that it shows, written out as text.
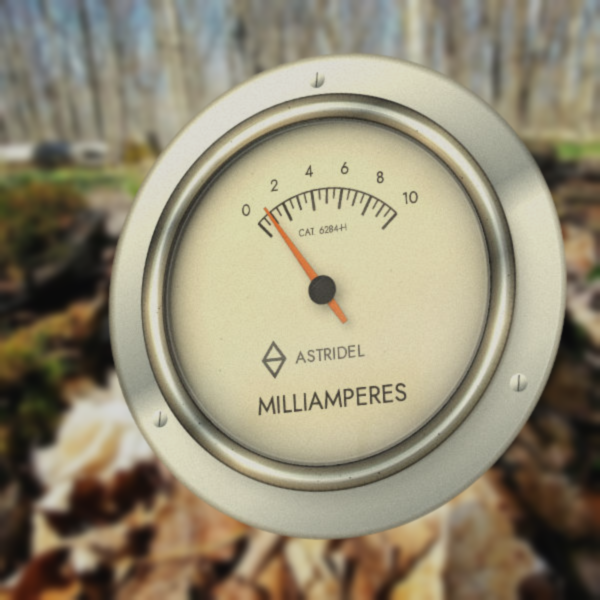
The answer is 1 mA
